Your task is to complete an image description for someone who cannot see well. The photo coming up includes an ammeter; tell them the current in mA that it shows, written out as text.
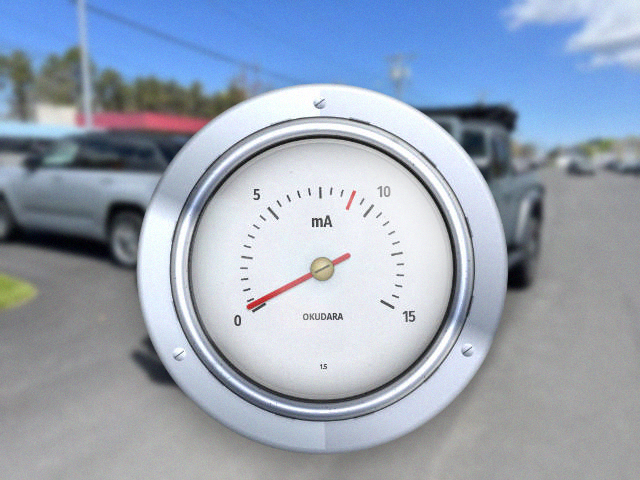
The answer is 0.25 mA
